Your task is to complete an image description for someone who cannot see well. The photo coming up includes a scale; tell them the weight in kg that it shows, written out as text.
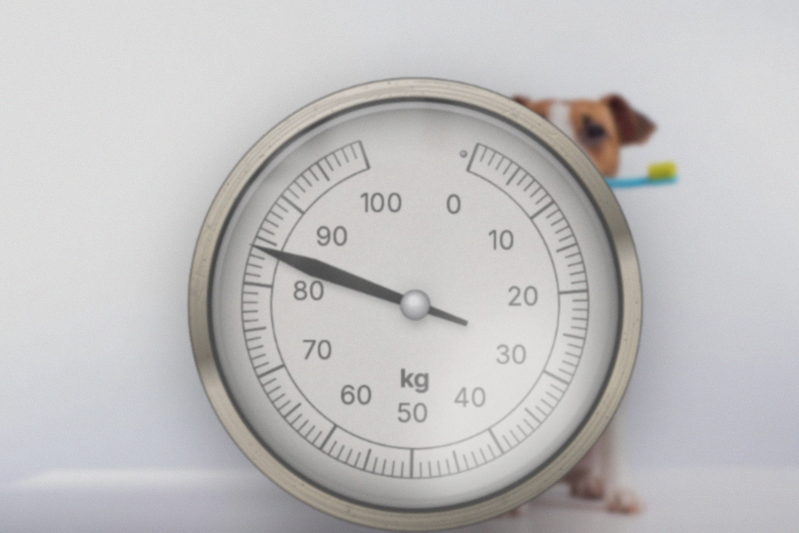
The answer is 84 kg
